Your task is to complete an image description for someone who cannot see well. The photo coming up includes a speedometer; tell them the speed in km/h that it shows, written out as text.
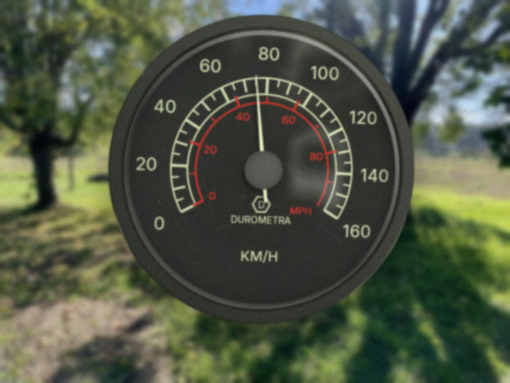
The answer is 75 km/h
